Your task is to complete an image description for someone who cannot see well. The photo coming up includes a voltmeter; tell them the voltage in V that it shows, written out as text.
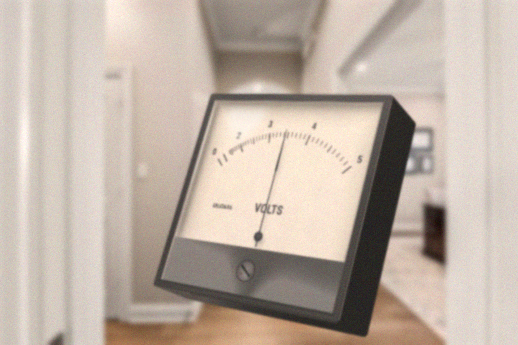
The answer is 3.5 V
